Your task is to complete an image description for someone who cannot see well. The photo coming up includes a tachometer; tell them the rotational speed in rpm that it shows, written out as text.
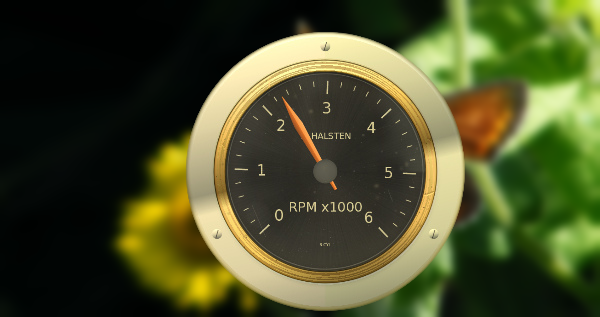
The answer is 2300 rpm
